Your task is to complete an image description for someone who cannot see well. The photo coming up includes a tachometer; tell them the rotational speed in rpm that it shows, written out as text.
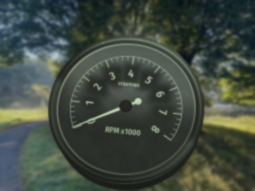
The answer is 0 rpm
